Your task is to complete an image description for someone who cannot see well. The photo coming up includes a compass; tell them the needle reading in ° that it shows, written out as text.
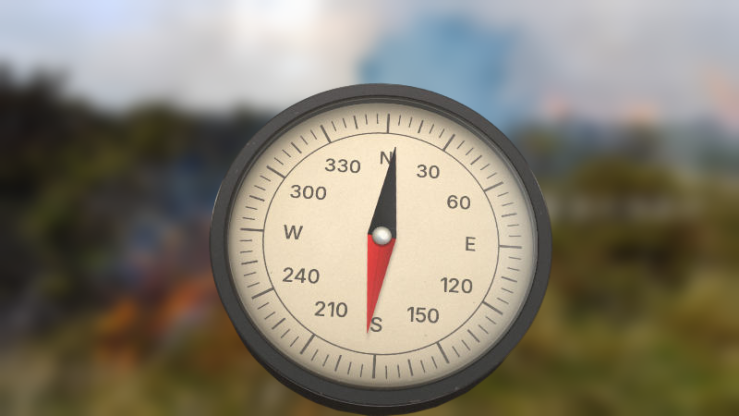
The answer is 185 °
